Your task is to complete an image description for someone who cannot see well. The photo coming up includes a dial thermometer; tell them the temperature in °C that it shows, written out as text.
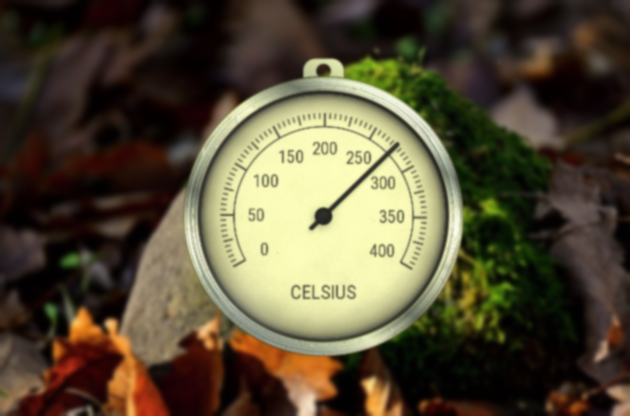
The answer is 275 °C
